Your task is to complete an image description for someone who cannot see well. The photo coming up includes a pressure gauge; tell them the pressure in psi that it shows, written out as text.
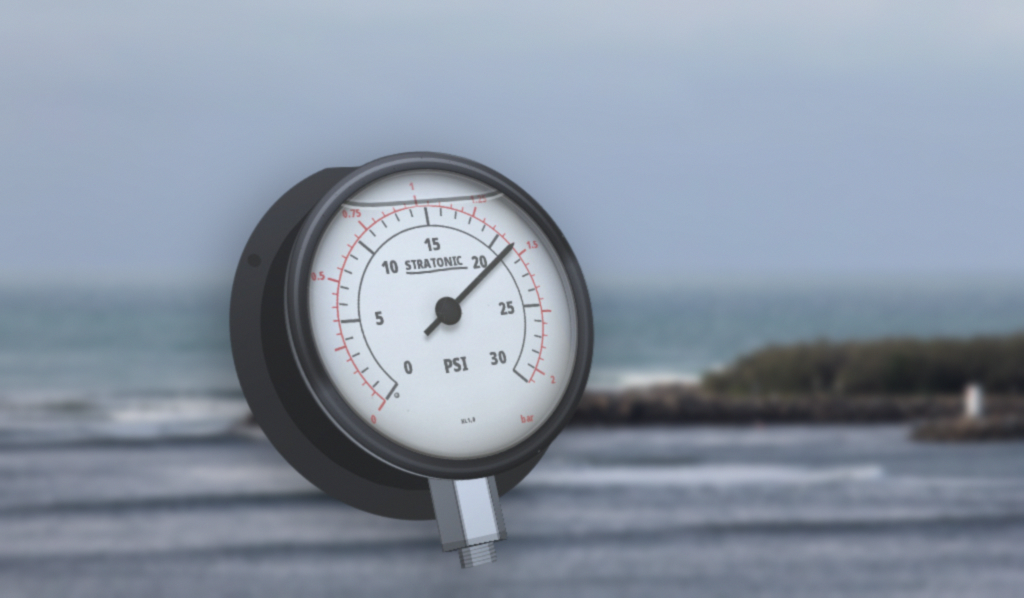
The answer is 21 psi
